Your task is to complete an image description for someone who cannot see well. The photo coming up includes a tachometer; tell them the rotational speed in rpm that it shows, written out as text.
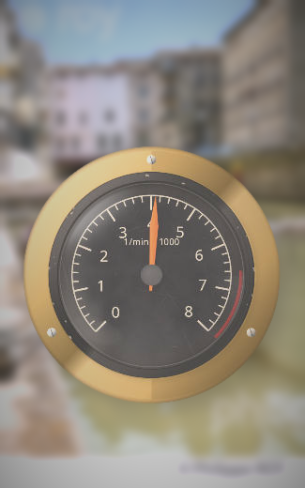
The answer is 4100 rpm
